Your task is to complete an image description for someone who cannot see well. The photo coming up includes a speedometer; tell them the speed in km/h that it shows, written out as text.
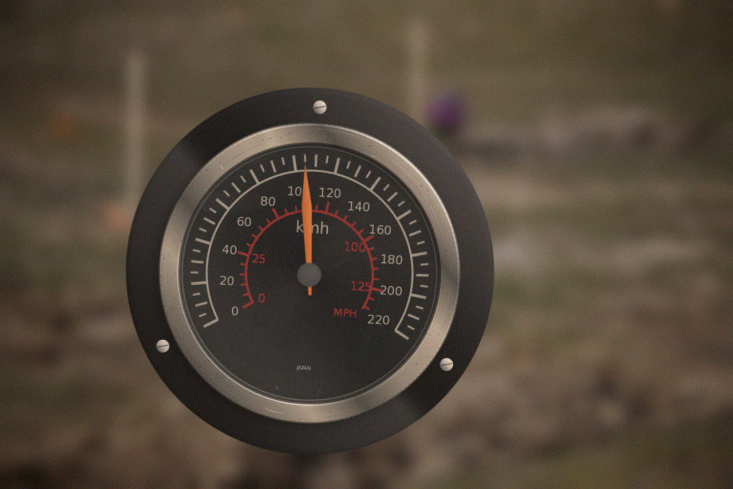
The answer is 105 km/h
